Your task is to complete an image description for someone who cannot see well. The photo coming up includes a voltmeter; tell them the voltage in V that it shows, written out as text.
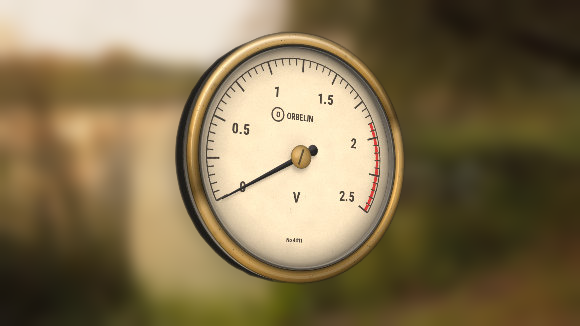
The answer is 0 V
